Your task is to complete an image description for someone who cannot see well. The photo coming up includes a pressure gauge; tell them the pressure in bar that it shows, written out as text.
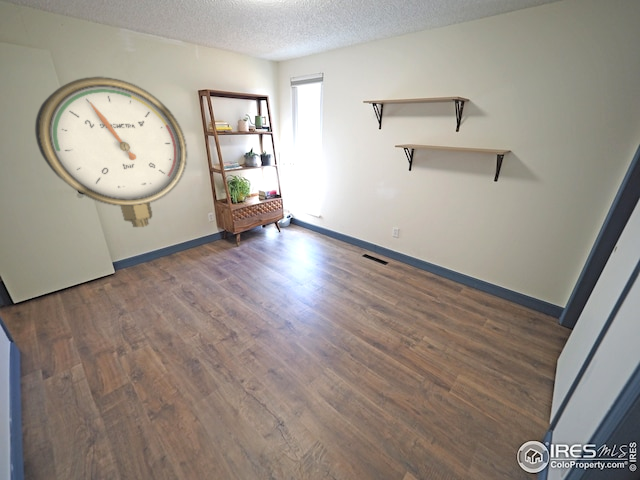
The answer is 2.5 bar
